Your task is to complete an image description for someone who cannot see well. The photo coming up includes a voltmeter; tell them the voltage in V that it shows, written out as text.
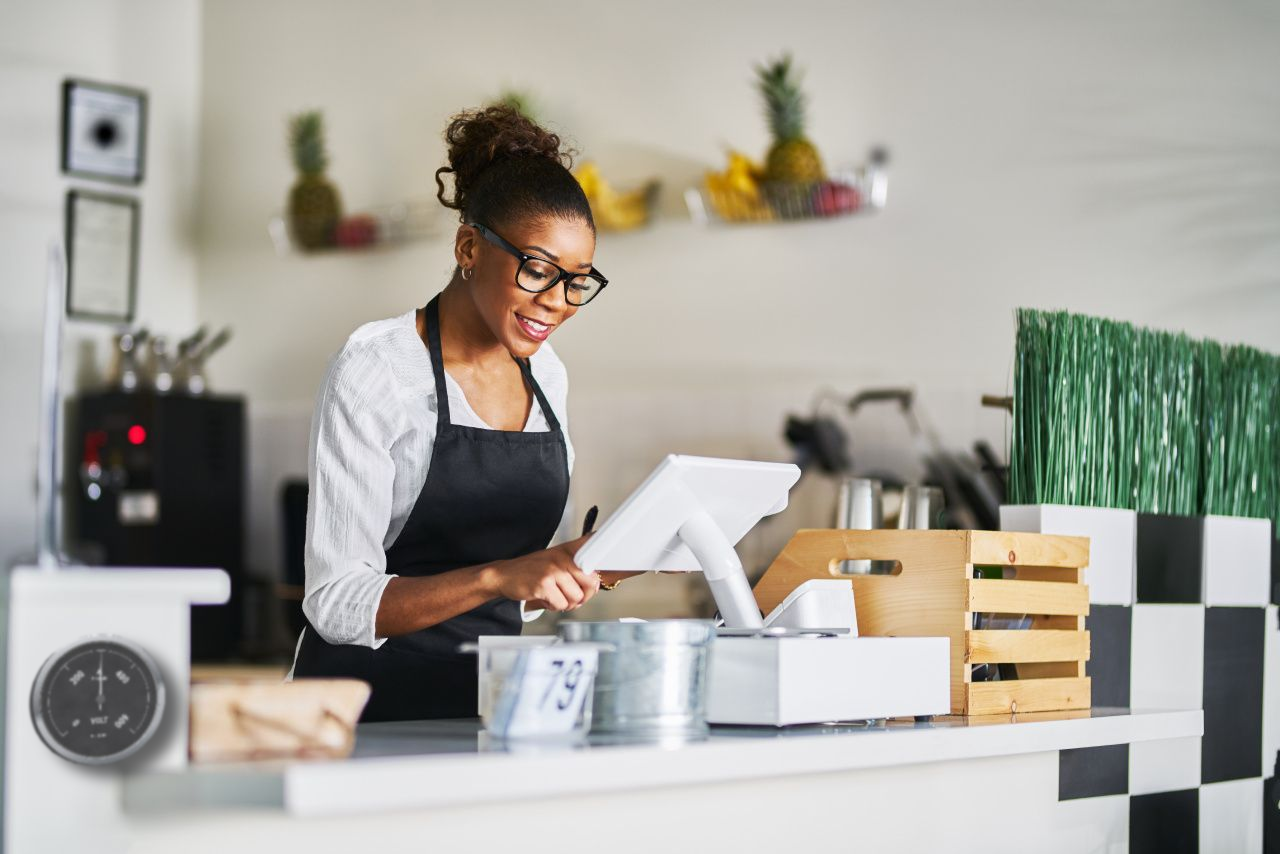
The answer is 300 V
